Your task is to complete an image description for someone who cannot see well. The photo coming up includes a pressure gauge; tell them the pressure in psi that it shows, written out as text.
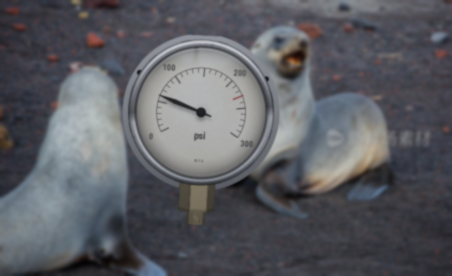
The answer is 60 psi
